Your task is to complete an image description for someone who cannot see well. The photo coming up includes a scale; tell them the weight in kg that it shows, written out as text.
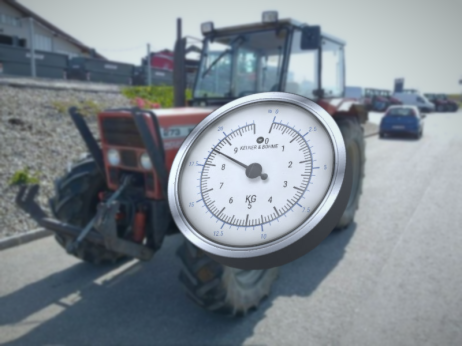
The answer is 8.5 kg
